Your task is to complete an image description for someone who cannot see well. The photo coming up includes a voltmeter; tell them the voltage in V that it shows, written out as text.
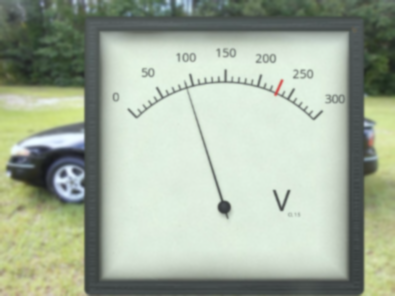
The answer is 90 V
